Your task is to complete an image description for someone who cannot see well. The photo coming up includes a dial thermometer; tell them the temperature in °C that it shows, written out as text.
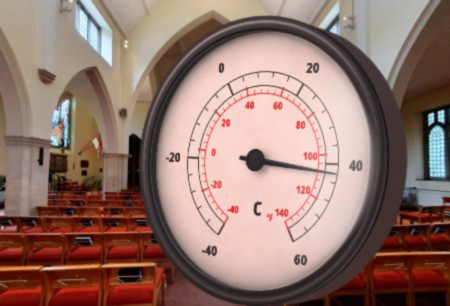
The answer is 42 °C
